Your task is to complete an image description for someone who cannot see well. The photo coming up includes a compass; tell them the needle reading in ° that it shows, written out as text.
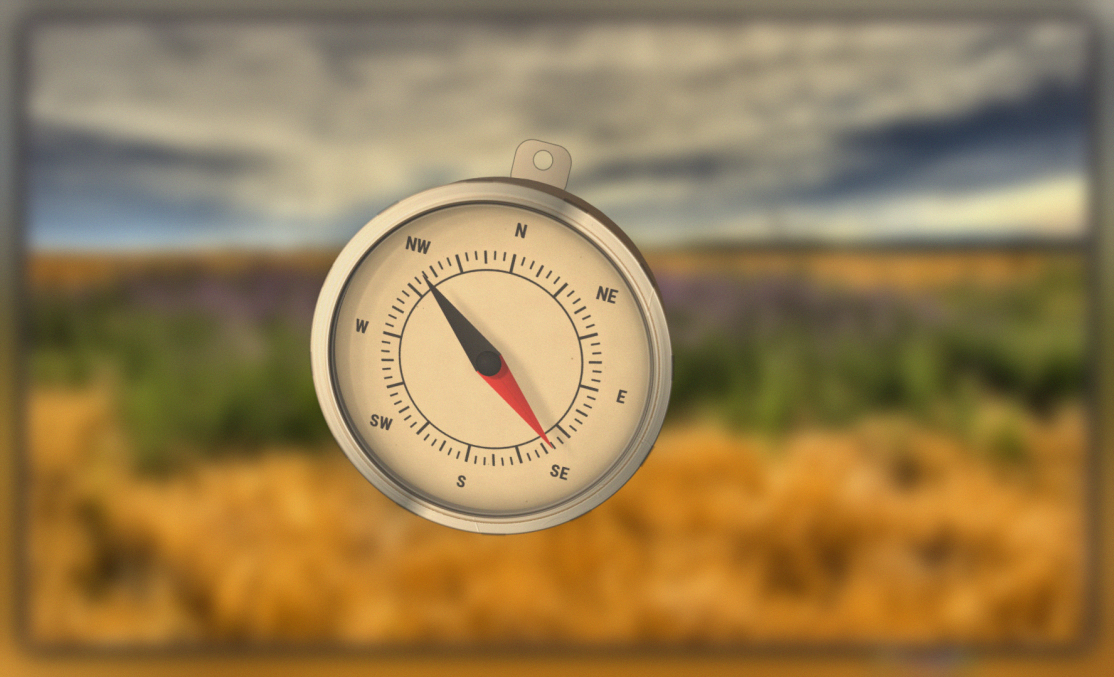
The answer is 130 °
